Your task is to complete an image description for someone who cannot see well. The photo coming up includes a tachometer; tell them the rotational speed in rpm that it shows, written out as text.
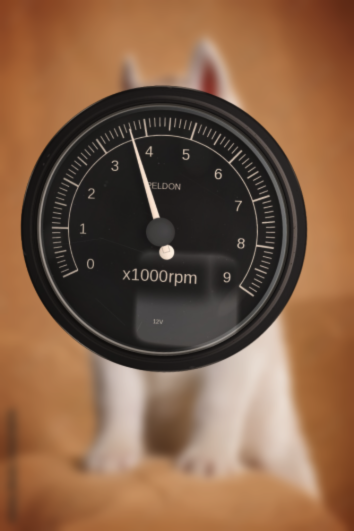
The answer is 3700 rpm
